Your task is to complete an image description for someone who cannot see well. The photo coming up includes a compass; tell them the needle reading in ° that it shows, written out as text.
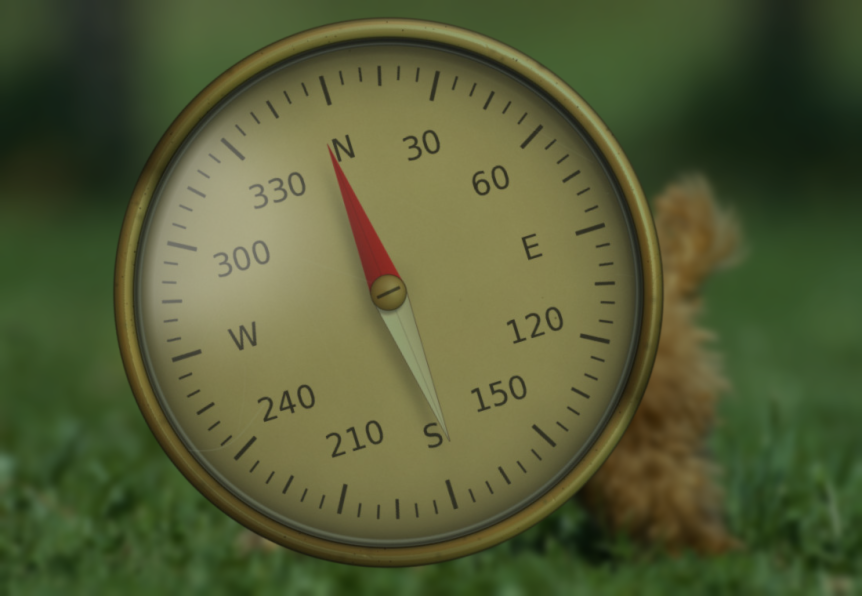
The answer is 355 °
